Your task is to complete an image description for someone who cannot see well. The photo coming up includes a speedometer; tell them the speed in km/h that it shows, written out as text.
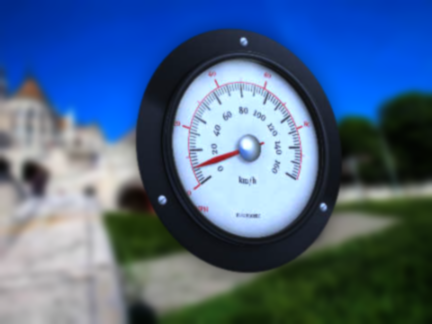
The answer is 10 km/h
